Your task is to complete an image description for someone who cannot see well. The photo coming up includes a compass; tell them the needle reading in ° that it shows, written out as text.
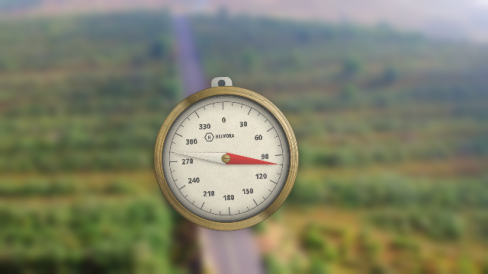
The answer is 100 °
